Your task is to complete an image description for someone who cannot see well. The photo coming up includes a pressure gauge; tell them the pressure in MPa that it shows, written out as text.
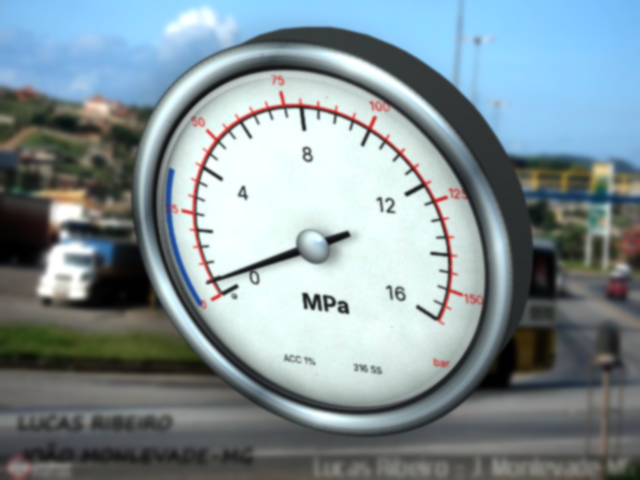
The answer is 0.5 MPa
